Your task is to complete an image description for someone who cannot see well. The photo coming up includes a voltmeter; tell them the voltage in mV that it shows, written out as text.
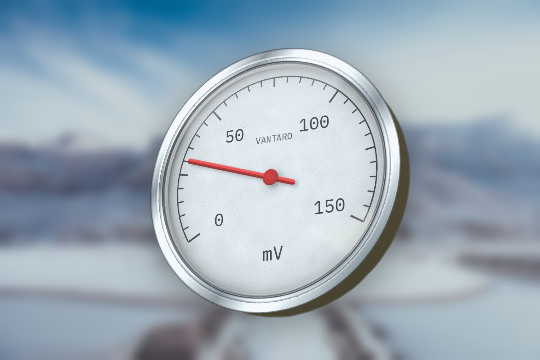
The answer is 30 mV
